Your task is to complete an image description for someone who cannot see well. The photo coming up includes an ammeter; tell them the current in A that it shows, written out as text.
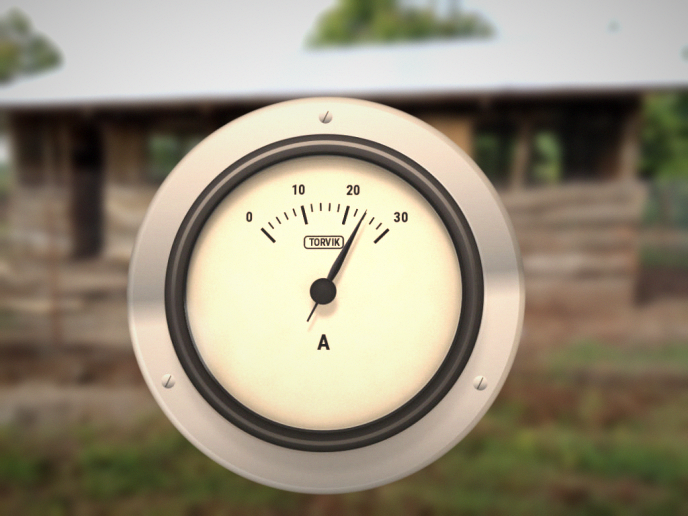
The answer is 24 A
